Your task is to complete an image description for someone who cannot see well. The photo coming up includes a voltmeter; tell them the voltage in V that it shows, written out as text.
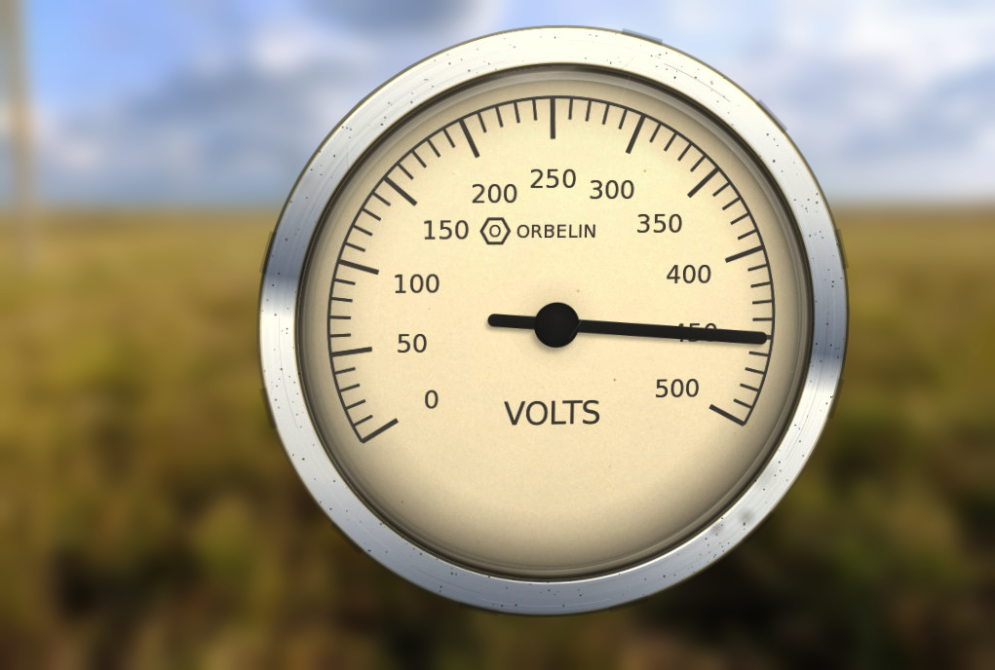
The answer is 450 V
